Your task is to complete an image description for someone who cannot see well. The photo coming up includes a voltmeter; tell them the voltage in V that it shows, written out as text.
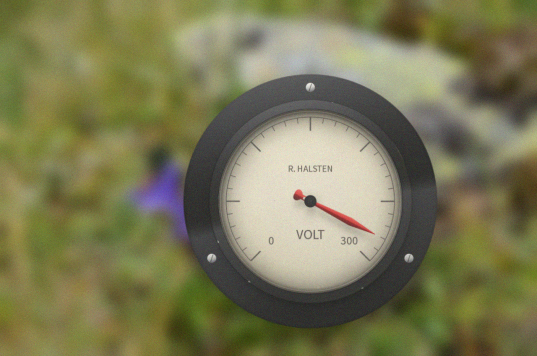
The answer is 280 V
